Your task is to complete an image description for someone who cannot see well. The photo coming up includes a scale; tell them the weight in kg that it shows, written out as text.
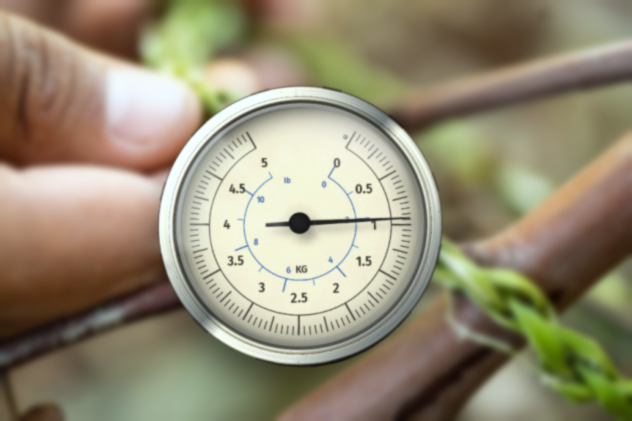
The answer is 0.95 kg
